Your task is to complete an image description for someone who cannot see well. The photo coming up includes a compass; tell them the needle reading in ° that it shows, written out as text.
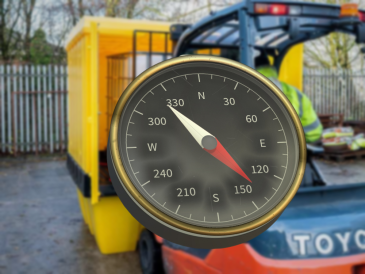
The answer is 140 °
